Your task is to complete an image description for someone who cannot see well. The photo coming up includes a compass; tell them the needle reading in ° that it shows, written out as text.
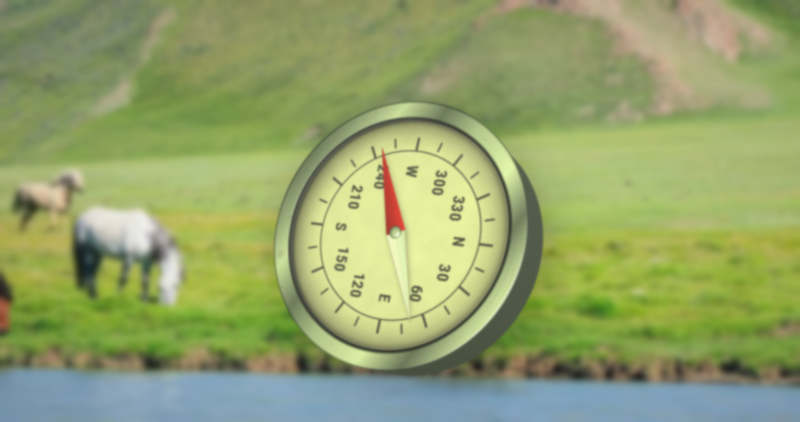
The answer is 247.5 °
